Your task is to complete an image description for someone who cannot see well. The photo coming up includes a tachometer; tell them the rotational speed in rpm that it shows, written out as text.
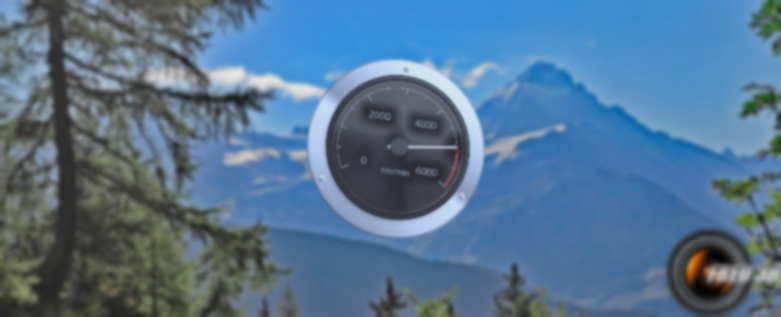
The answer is 5000 rpm
